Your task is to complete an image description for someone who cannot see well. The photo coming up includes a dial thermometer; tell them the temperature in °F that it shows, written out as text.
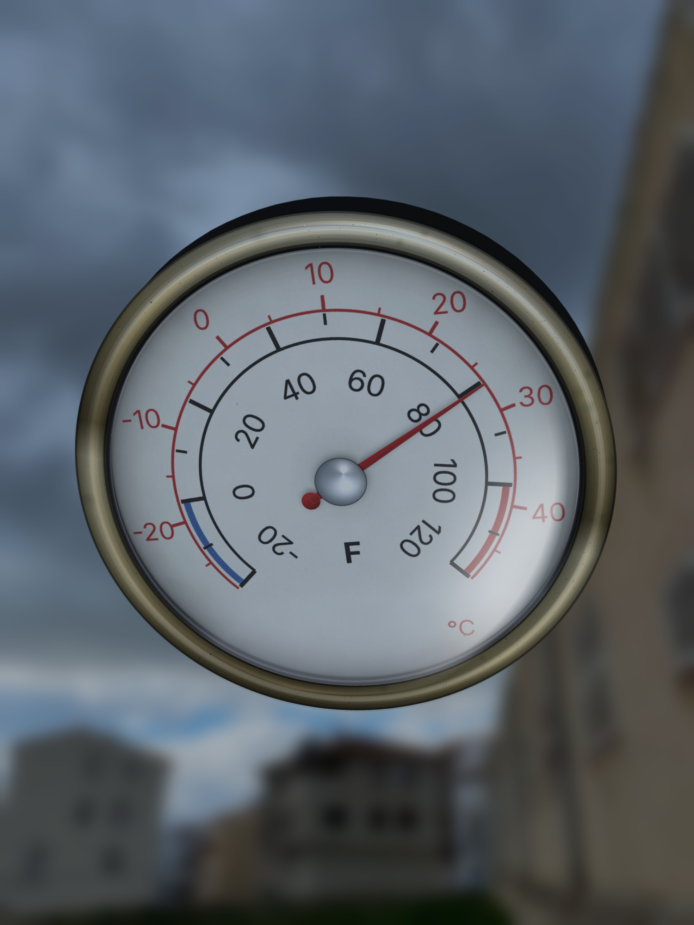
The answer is 80 °F
